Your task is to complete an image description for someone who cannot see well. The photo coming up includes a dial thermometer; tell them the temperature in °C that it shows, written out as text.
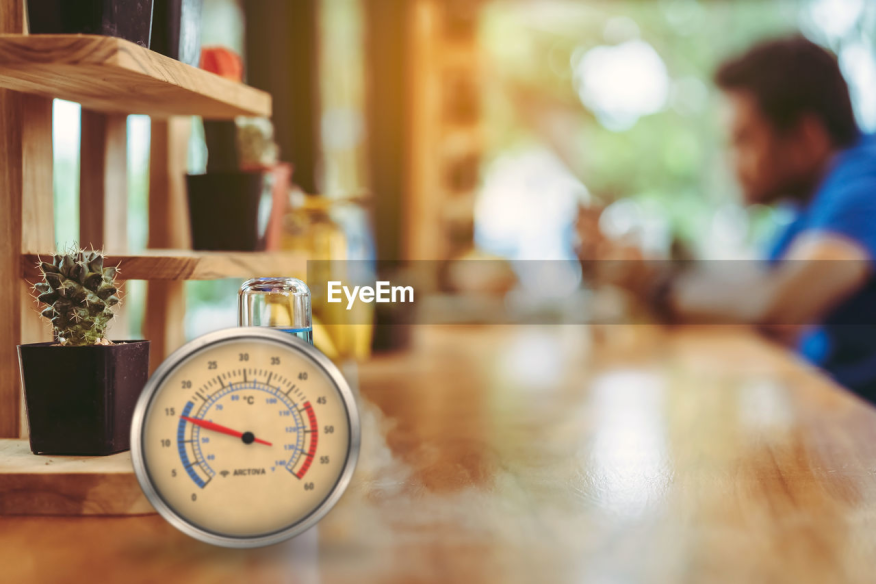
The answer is 15 °C
